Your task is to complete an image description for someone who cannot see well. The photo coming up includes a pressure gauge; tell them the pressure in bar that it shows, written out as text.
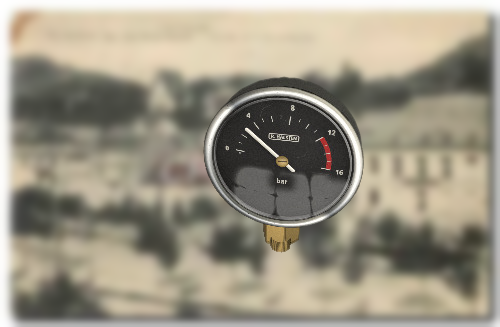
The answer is 3 bar
